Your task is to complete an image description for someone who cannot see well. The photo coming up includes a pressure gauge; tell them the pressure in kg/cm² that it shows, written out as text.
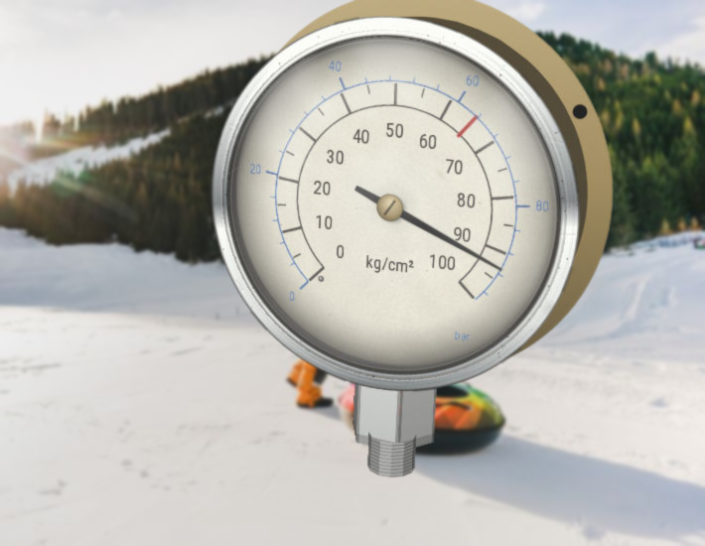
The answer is 92.5 kg/cm²
